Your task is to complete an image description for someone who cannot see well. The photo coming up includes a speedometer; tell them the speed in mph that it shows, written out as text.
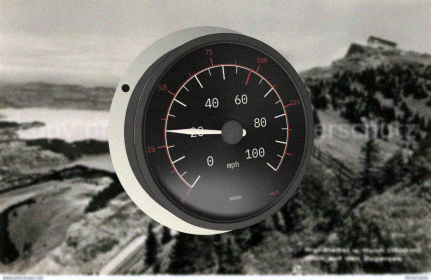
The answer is 20 mph
